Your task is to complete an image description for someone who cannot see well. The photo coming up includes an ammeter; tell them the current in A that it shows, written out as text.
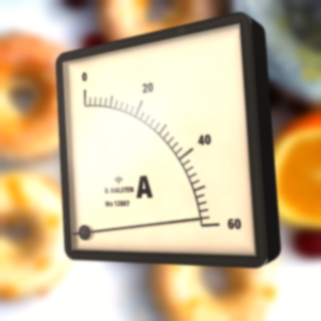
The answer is 58 A
